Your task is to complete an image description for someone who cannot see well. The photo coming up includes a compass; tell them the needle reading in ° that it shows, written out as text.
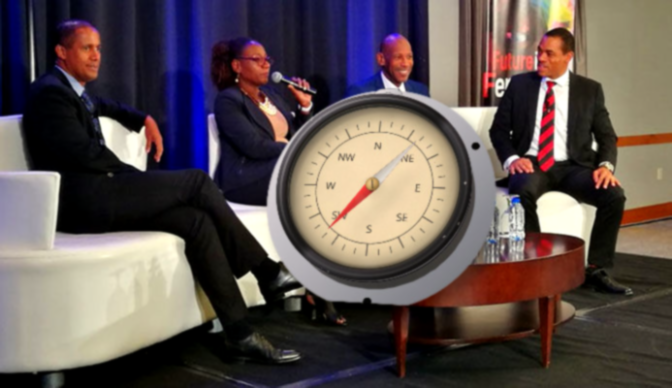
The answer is 220 °
